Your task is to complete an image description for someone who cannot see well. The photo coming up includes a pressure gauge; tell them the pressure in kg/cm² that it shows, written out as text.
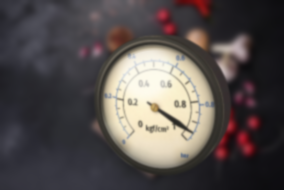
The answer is 0.95 kg/cm²
